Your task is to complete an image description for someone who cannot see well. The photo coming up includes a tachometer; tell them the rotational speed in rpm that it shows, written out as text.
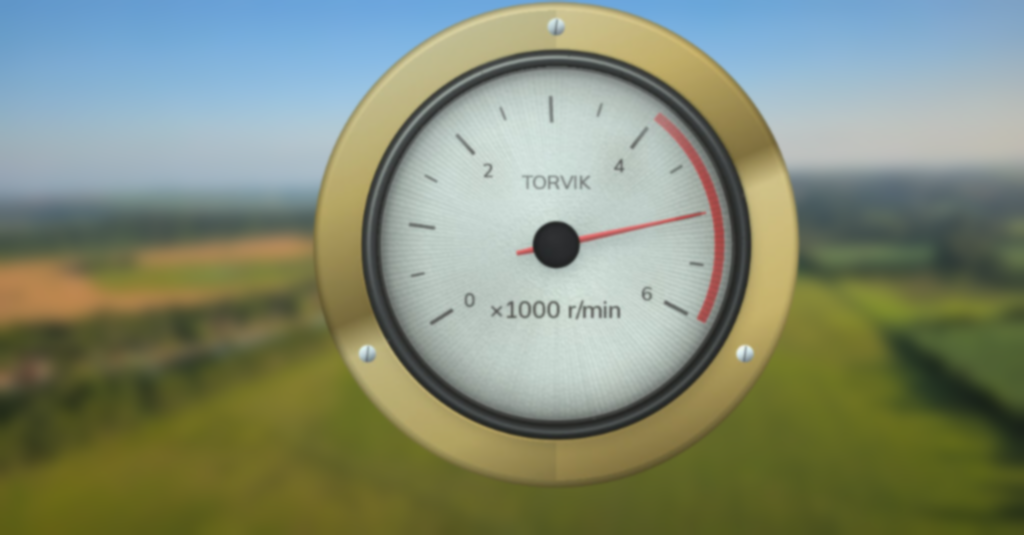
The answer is 5000 rpm
